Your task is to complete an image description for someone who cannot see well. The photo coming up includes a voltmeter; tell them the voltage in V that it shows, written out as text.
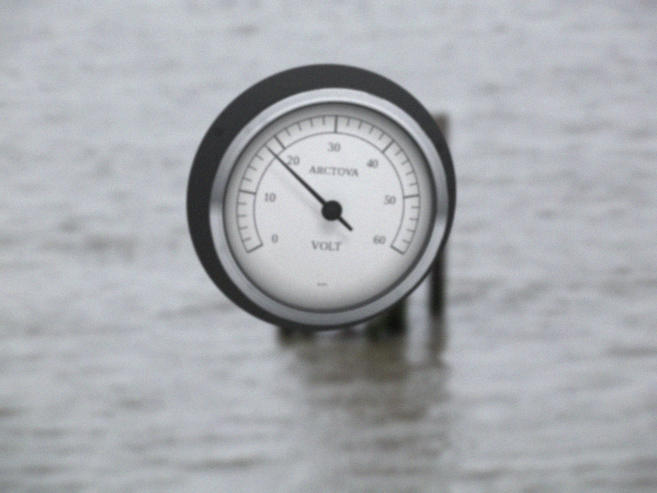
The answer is 18 V
